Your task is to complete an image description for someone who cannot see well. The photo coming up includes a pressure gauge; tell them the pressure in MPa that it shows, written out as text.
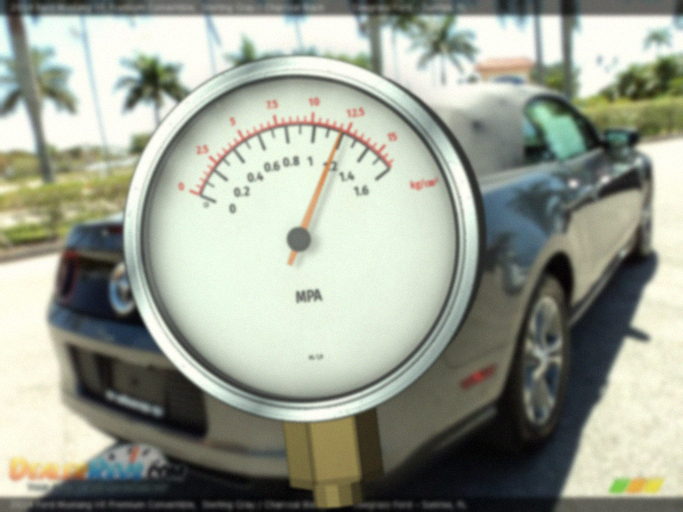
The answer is 1.2 MPa
